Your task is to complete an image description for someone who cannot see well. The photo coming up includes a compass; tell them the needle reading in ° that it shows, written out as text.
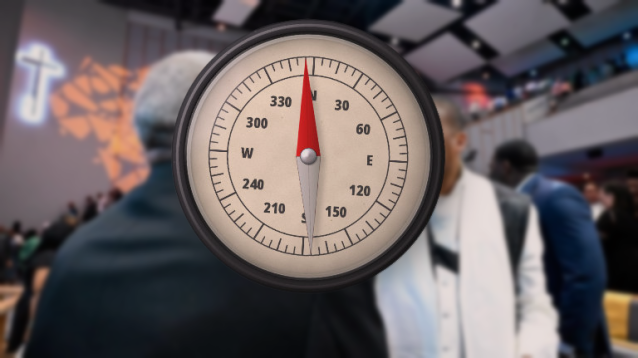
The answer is 355 °
